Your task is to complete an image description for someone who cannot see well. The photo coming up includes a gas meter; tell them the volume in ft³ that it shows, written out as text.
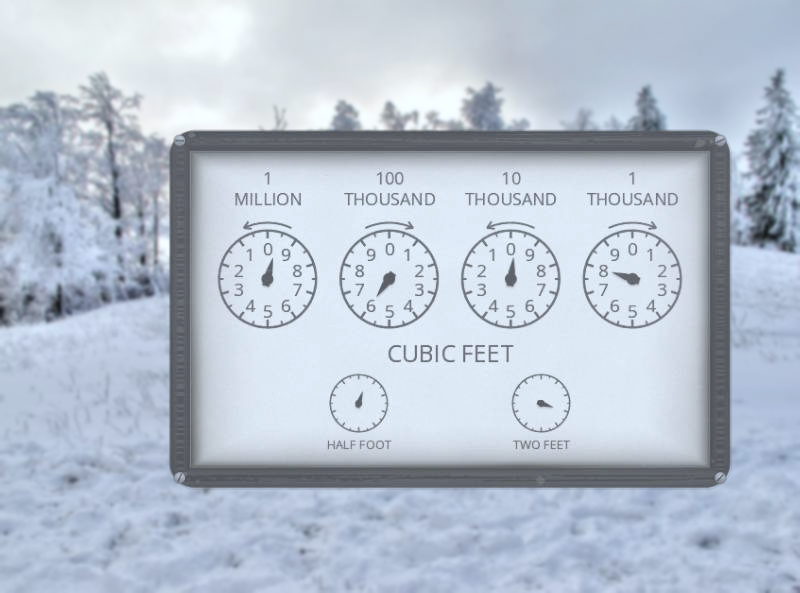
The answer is 959800 ft³
